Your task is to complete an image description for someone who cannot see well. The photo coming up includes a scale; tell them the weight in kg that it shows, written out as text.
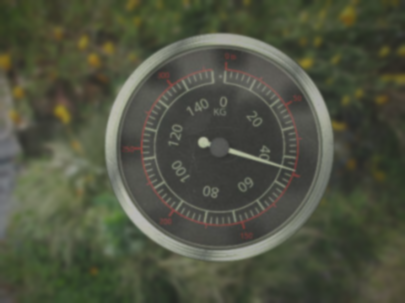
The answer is 44 kg
